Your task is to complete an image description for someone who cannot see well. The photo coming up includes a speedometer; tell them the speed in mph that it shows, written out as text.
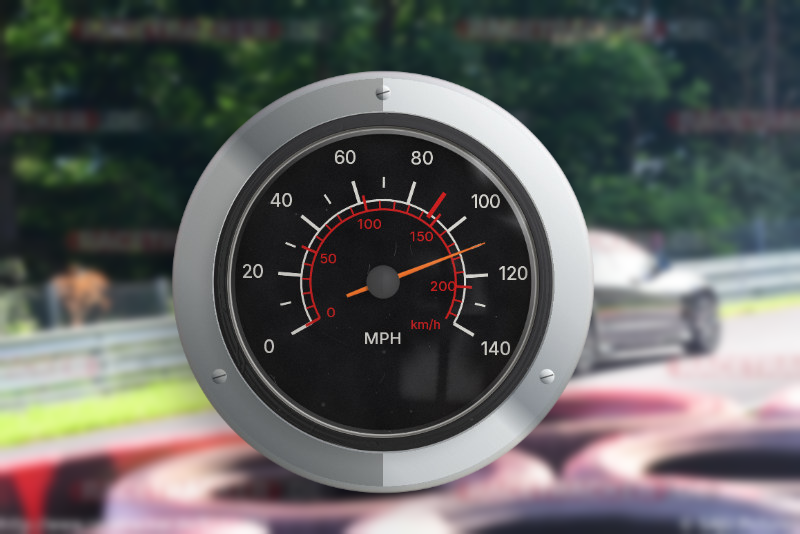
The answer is 110 mph
